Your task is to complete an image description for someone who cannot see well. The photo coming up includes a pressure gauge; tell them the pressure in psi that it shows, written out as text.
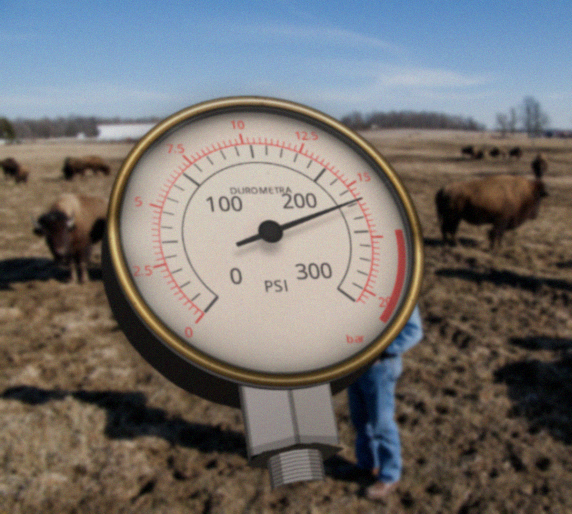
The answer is 230 psi
